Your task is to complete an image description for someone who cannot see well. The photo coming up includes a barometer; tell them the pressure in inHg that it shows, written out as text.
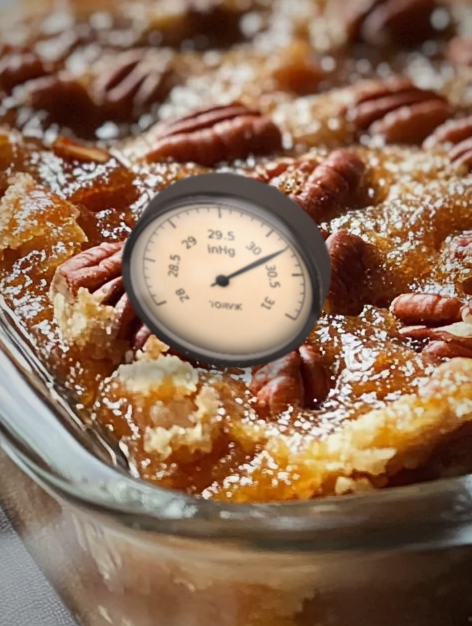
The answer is 30.2 inHg
